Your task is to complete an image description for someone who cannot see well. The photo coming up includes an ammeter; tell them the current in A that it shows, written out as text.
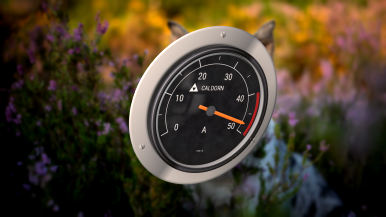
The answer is 47.5 A
